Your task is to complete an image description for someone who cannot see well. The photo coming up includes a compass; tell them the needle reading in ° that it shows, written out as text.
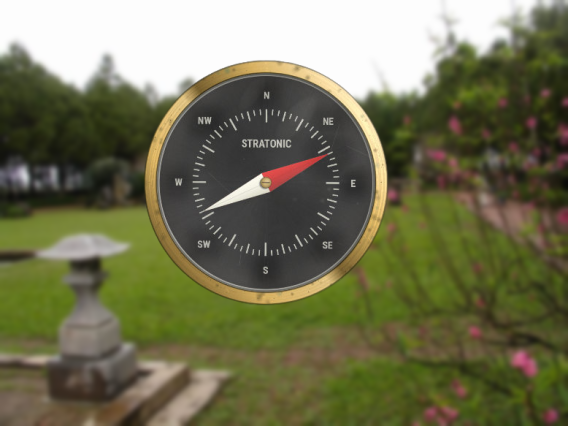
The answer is 65 °
